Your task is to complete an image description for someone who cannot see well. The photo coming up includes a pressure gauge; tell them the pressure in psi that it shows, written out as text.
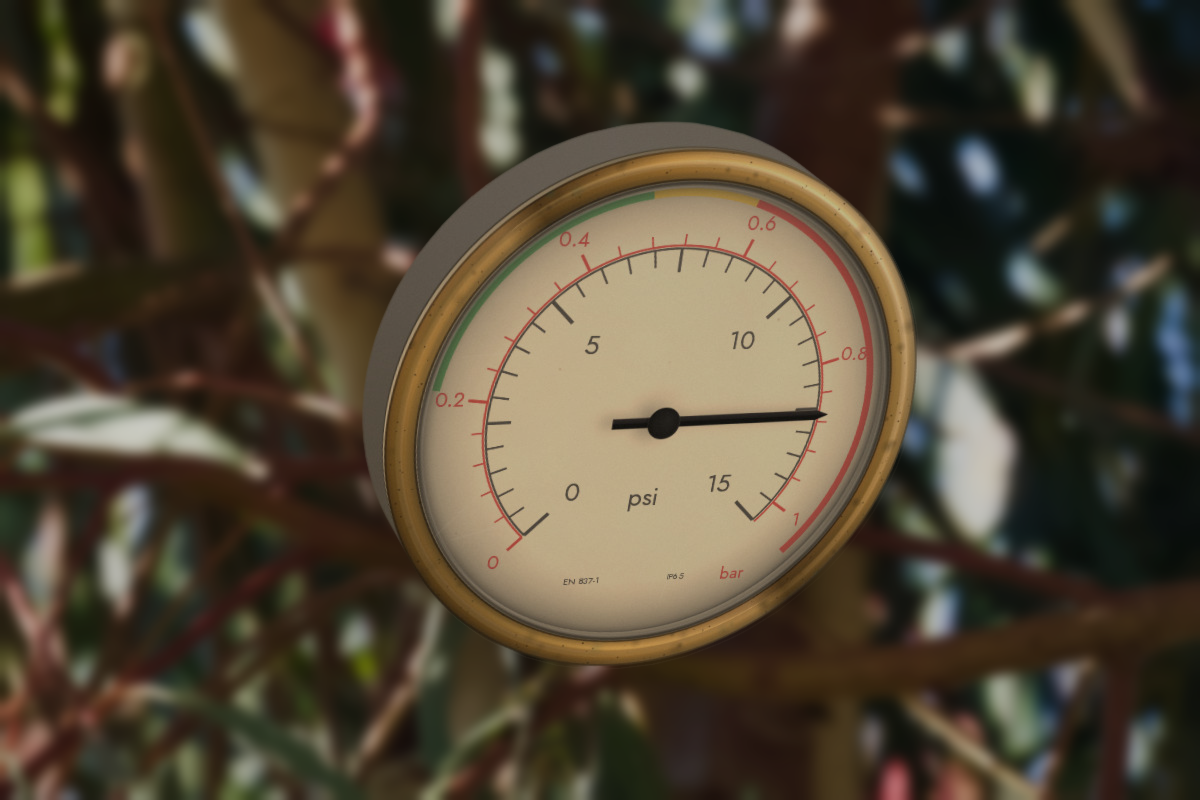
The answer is 12.5 psi
